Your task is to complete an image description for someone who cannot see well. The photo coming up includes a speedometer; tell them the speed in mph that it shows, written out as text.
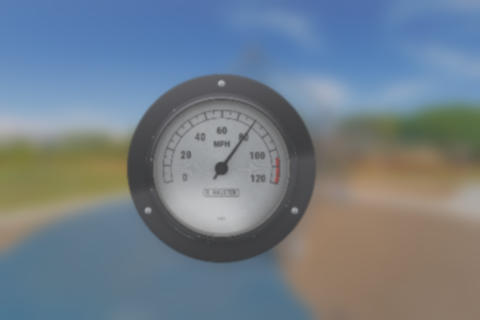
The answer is 80 mph
